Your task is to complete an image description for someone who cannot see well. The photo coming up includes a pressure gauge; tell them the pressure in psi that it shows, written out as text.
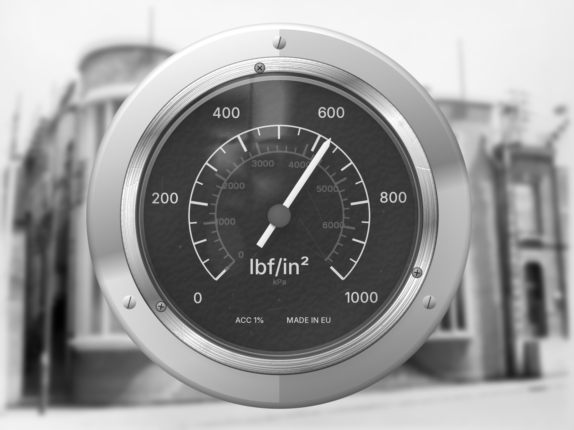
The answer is 625 psi
